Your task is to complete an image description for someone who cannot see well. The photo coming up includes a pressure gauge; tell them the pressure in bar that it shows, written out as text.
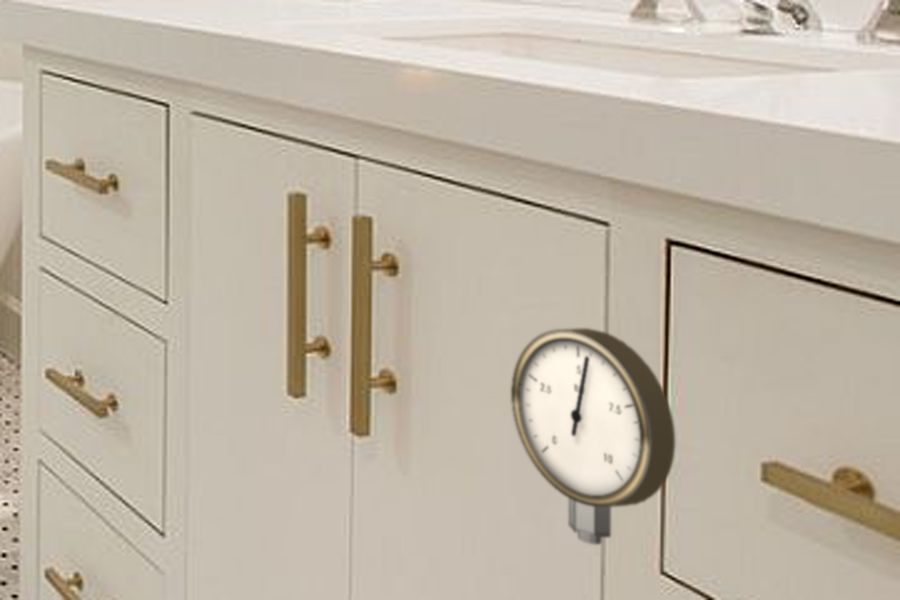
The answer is 5.5 bar
